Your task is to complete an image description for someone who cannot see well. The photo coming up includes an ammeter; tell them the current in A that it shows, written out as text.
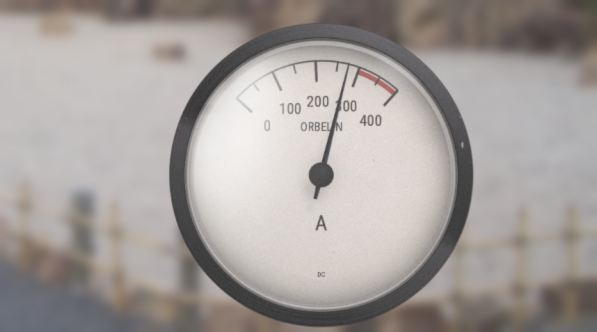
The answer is 275 A
